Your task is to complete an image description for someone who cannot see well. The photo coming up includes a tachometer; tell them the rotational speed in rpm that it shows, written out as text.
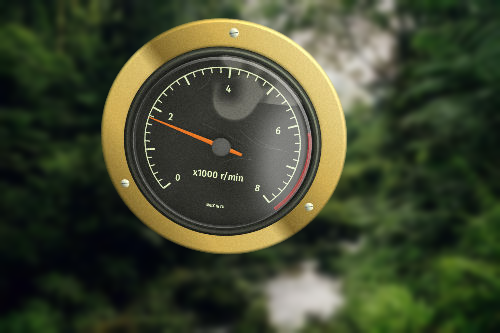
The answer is 1800 rpm
